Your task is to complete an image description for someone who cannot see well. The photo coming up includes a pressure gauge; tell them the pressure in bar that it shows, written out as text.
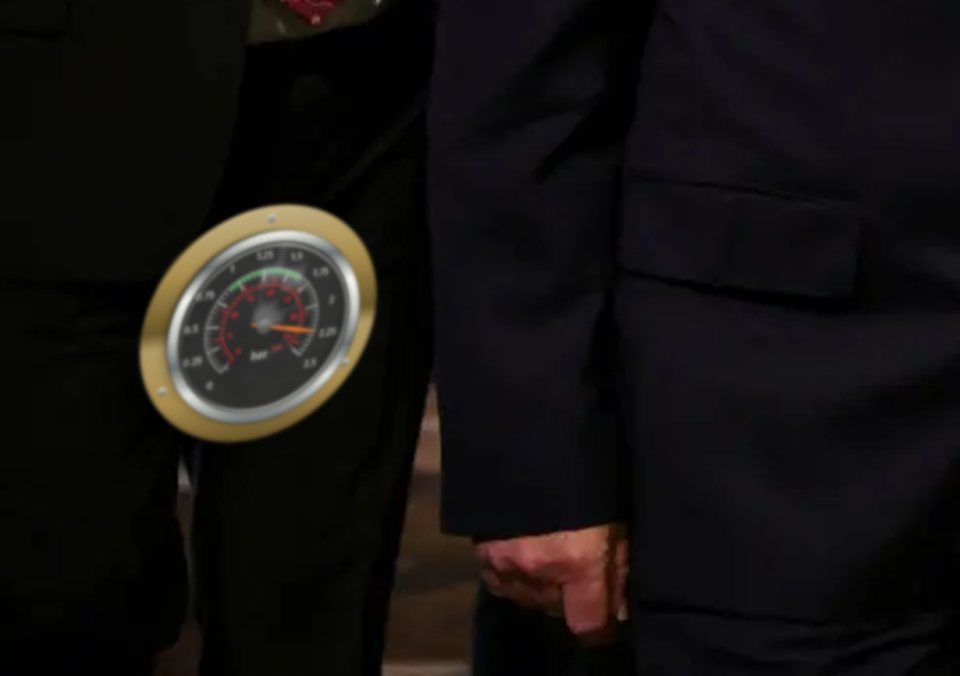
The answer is 2.25 bar
